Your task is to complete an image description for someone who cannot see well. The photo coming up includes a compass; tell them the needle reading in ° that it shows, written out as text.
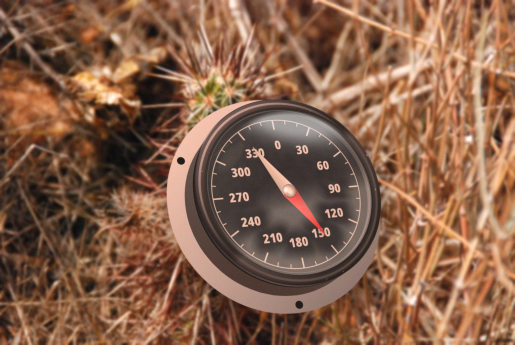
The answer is 150 °
